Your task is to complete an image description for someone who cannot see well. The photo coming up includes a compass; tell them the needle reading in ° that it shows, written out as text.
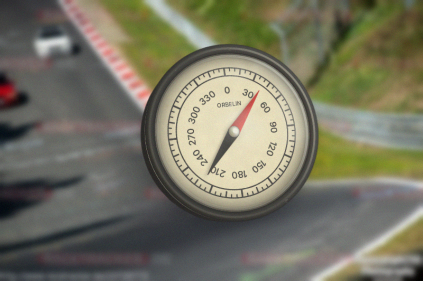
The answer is 40 °
